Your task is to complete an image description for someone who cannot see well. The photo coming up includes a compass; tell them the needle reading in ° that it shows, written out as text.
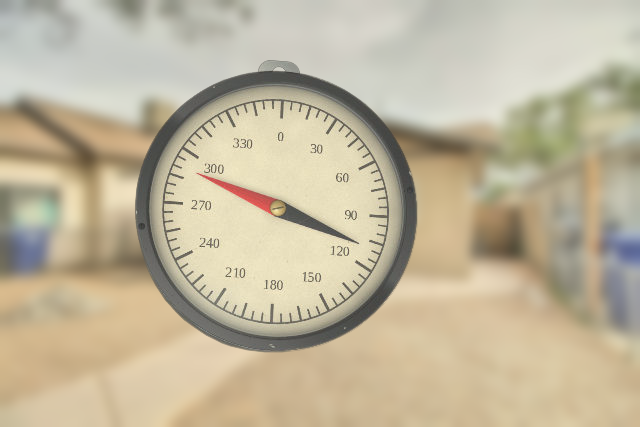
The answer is 290 °
